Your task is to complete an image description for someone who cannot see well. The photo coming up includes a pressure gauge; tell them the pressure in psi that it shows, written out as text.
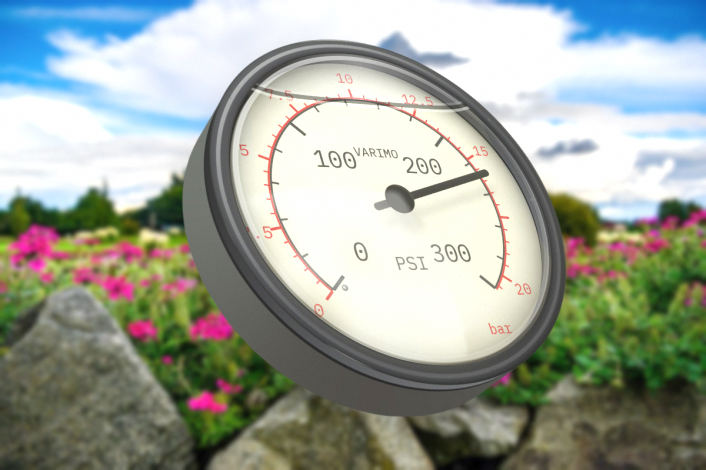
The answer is 230 psi
